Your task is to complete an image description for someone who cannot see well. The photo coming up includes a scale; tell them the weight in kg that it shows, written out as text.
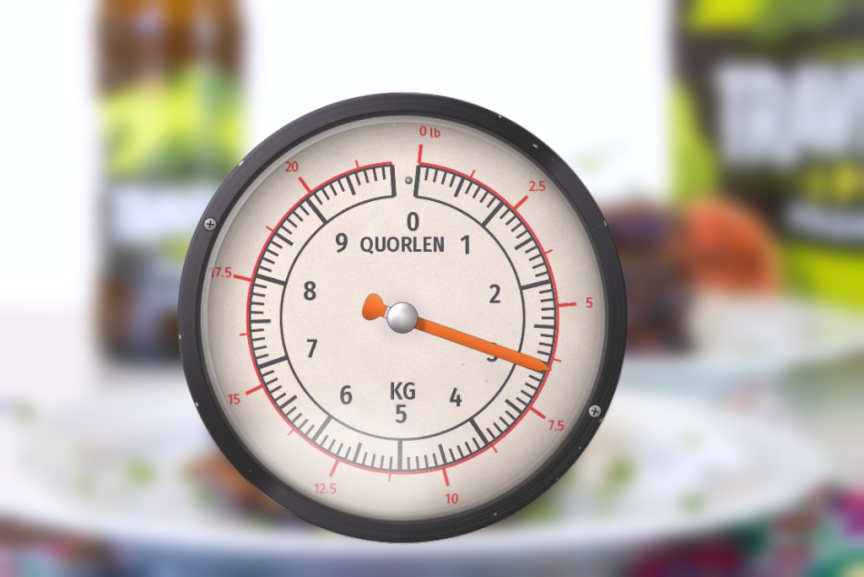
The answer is 2.95 kg
